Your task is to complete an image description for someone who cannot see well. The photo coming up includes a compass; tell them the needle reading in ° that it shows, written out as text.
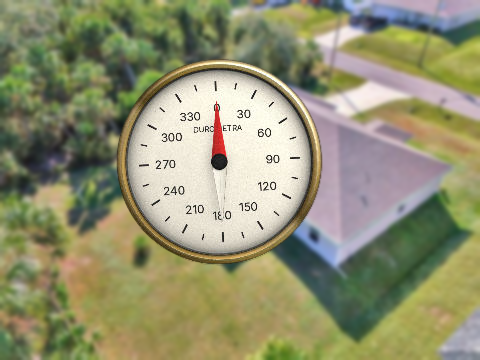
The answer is 0 °
